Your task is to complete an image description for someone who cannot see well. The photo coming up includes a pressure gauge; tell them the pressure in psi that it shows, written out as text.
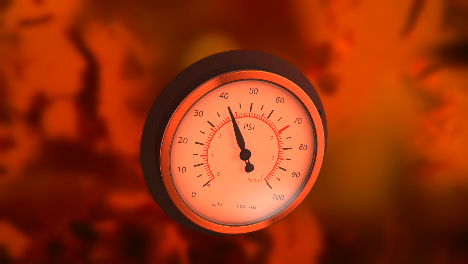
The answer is 40 psi
